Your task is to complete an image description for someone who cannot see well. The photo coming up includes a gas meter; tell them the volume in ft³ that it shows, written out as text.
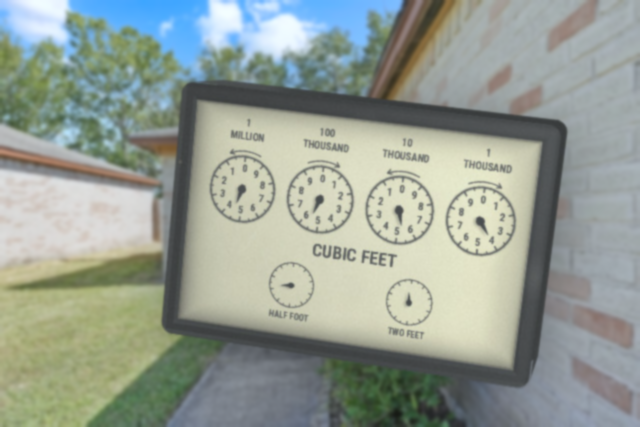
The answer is 455400 ft³
